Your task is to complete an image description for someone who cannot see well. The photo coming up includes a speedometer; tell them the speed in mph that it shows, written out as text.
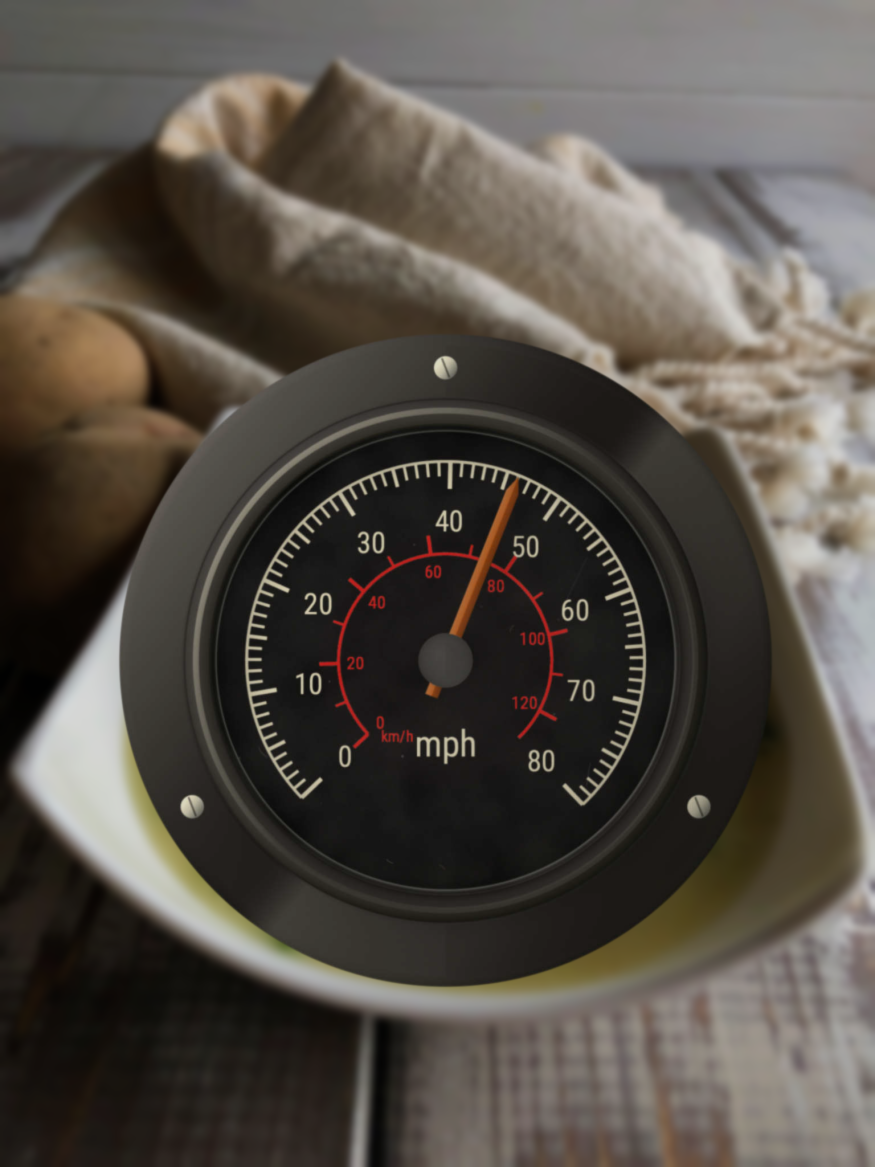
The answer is 46 mph
